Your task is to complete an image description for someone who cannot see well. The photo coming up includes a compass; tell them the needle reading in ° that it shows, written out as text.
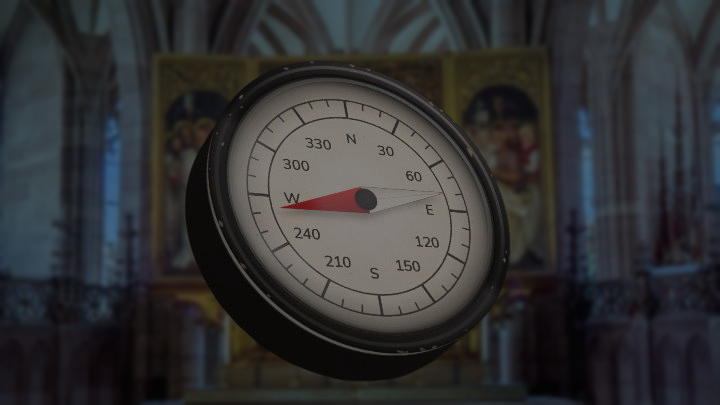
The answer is 260 °
